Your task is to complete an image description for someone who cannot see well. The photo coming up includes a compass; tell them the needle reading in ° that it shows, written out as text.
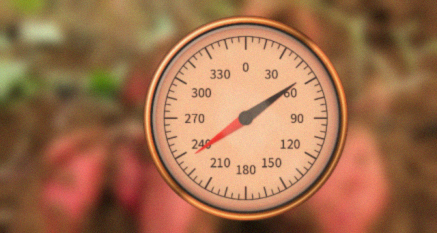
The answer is 235 °
